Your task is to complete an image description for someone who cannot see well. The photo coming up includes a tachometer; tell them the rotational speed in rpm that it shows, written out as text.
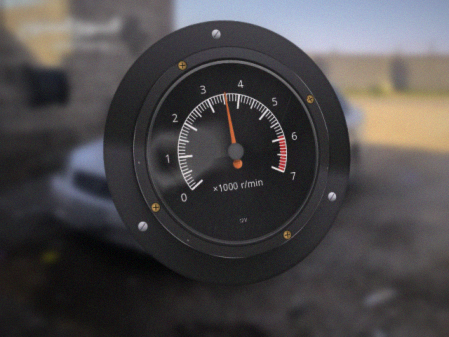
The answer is 3500 rpm
